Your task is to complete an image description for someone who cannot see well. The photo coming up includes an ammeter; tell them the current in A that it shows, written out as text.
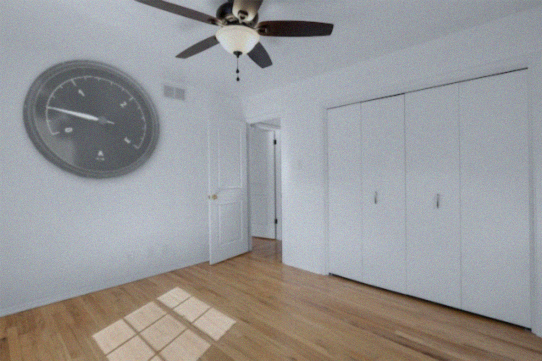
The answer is 0.4 A
